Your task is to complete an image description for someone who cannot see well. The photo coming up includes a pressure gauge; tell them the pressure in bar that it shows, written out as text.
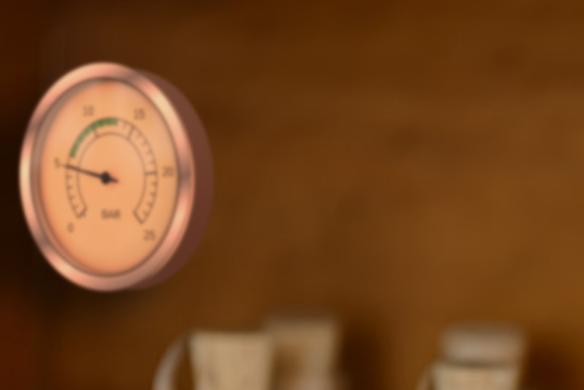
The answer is 5 bar
